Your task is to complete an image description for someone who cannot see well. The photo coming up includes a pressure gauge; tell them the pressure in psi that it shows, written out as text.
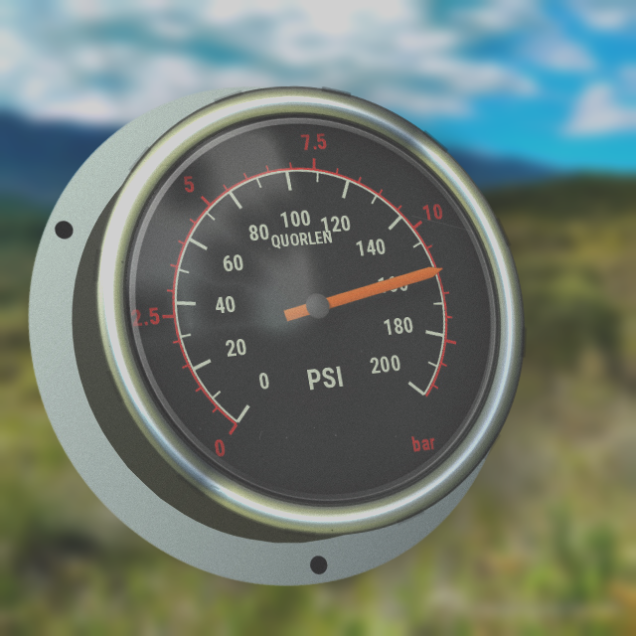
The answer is 160 psi
